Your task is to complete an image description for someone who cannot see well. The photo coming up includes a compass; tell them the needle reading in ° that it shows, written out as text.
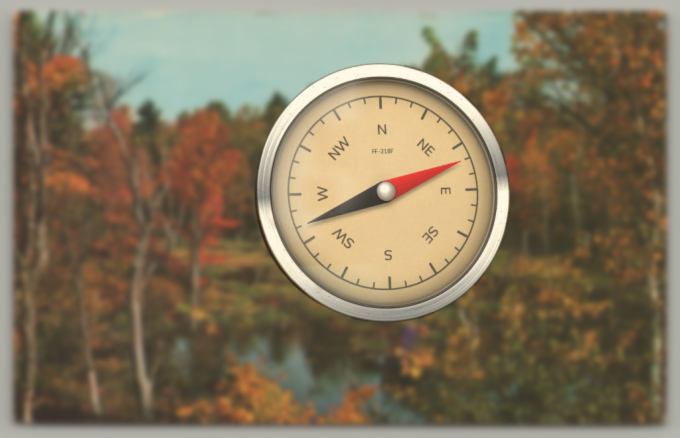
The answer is 70 °
